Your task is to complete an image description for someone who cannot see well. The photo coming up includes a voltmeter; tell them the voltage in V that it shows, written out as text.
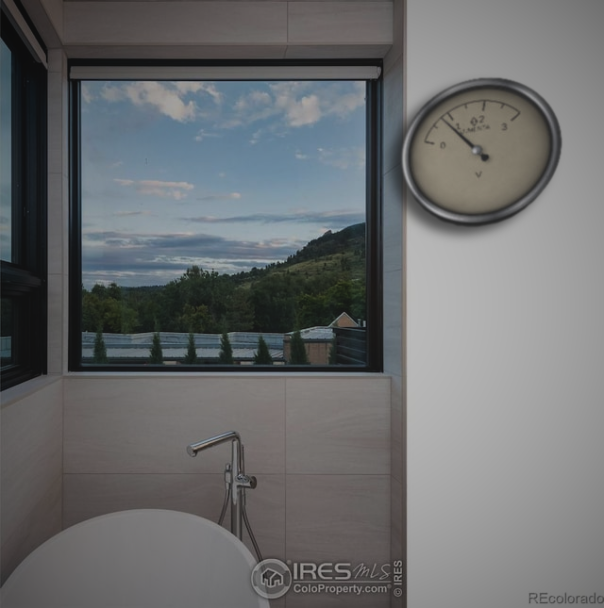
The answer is 0.75 V
